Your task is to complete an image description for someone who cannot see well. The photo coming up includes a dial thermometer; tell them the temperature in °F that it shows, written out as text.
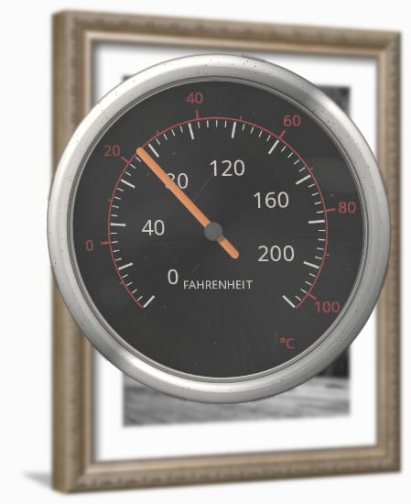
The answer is 76 °F
